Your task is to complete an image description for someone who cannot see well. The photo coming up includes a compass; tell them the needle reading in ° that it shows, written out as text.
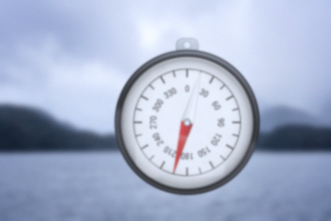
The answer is 195 °
